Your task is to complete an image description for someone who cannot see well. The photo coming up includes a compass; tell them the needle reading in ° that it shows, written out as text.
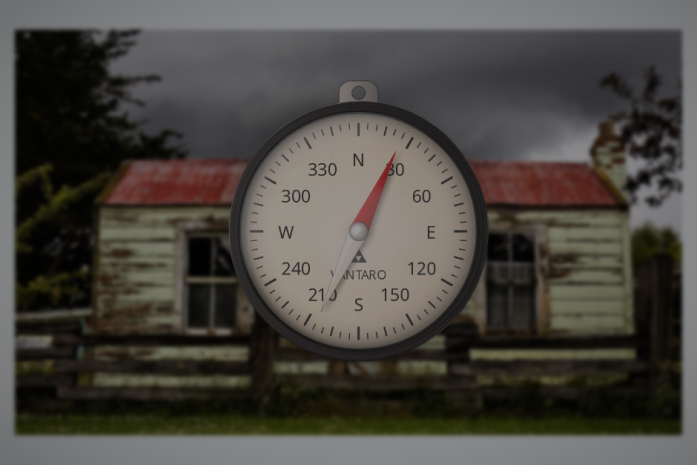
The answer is 25 °
